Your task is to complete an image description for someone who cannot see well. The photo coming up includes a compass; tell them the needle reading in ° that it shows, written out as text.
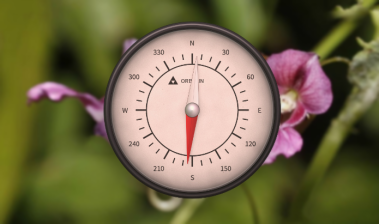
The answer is 185 °
